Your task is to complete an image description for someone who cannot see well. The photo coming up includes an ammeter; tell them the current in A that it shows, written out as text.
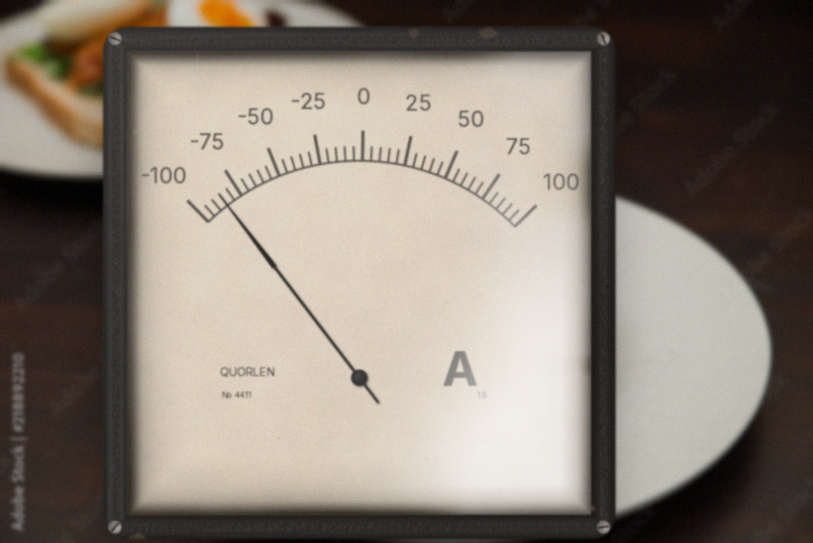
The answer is -85 A
